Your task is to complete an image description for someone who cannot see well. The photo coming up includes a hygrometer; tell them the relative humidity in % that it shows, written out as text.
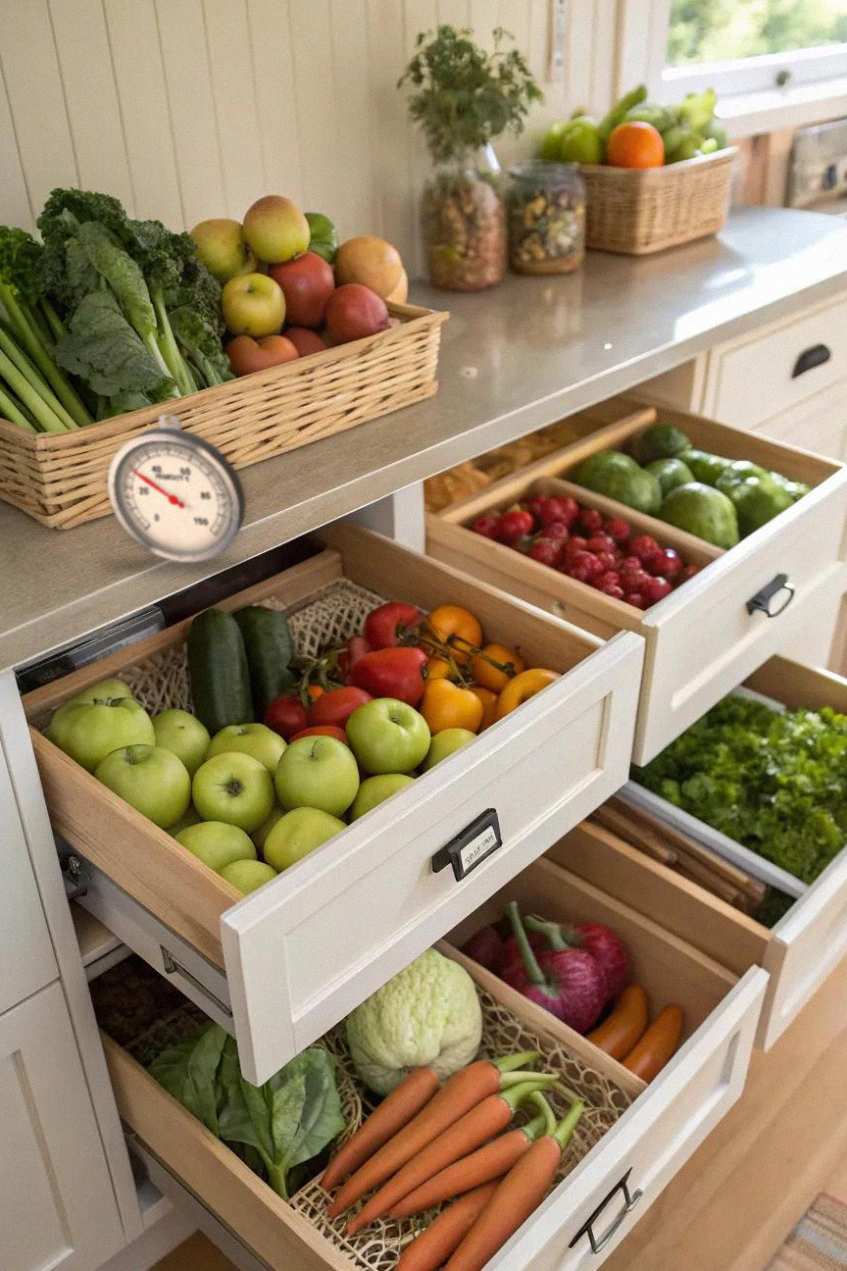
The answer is 30 %
